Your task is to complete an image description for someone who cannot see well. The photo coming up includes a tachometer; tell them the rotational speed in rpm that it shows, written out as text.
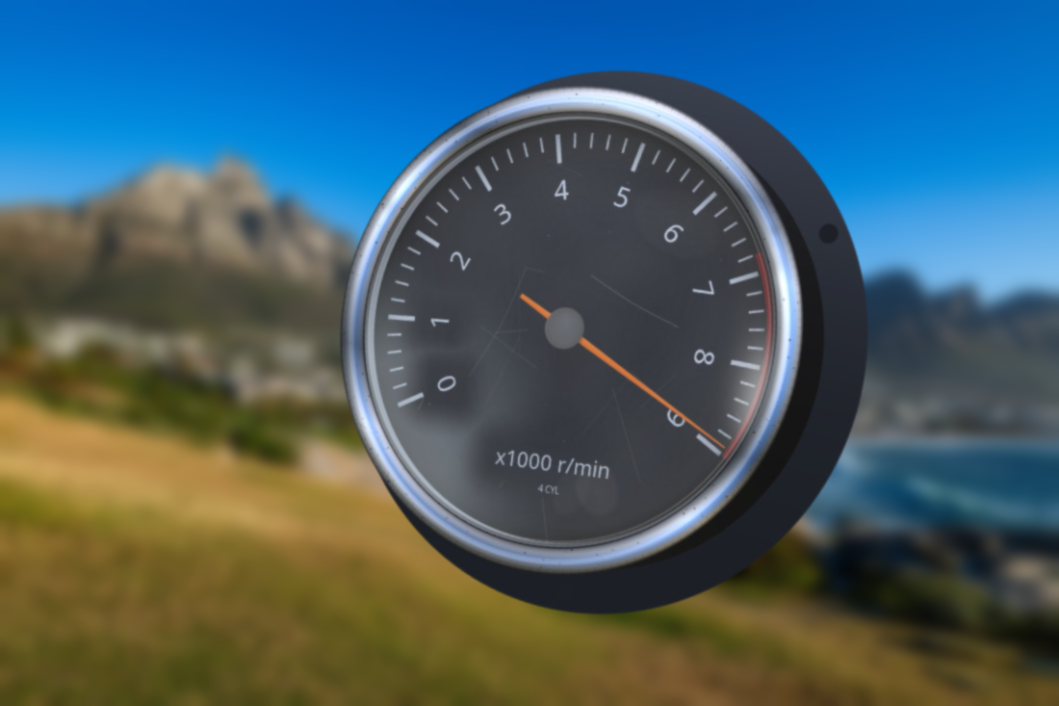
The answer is 8900 rpm
